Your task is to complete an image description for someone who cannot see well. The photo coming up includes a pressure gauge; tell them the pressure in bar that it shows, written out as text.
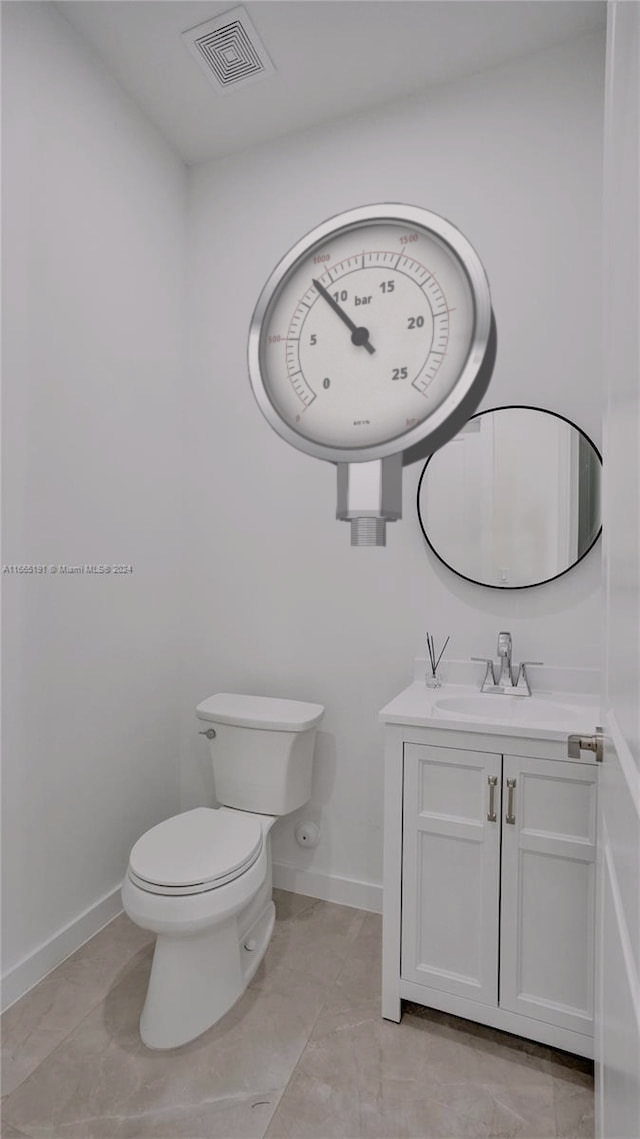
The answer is 9 bar
